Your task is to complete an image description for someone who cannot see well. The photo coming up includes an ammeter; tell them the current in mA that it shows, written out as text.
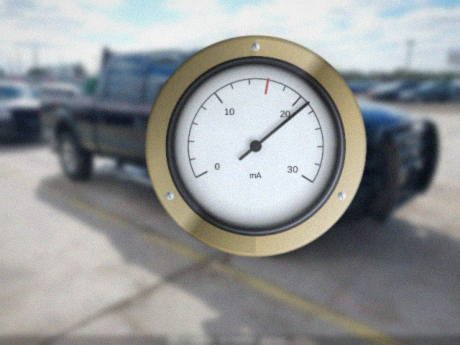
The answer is 21 mA
